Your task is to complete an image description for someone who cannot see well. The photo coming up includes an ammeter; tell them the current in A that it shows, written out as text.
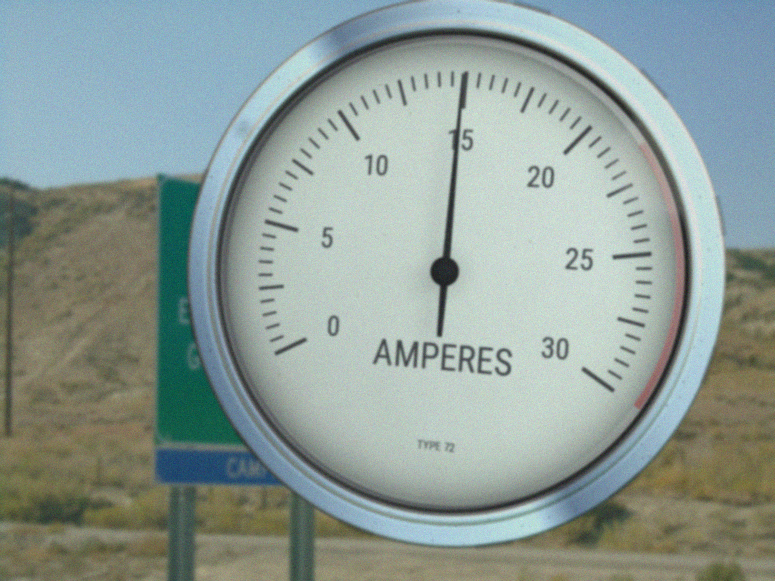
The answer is 15 A
